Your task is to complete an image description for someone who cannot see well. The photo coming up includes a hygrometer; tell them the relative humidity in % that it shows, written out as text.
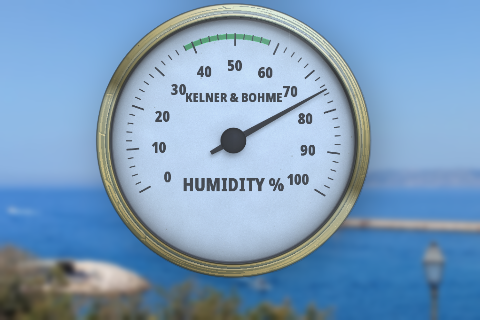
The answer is 75 %
